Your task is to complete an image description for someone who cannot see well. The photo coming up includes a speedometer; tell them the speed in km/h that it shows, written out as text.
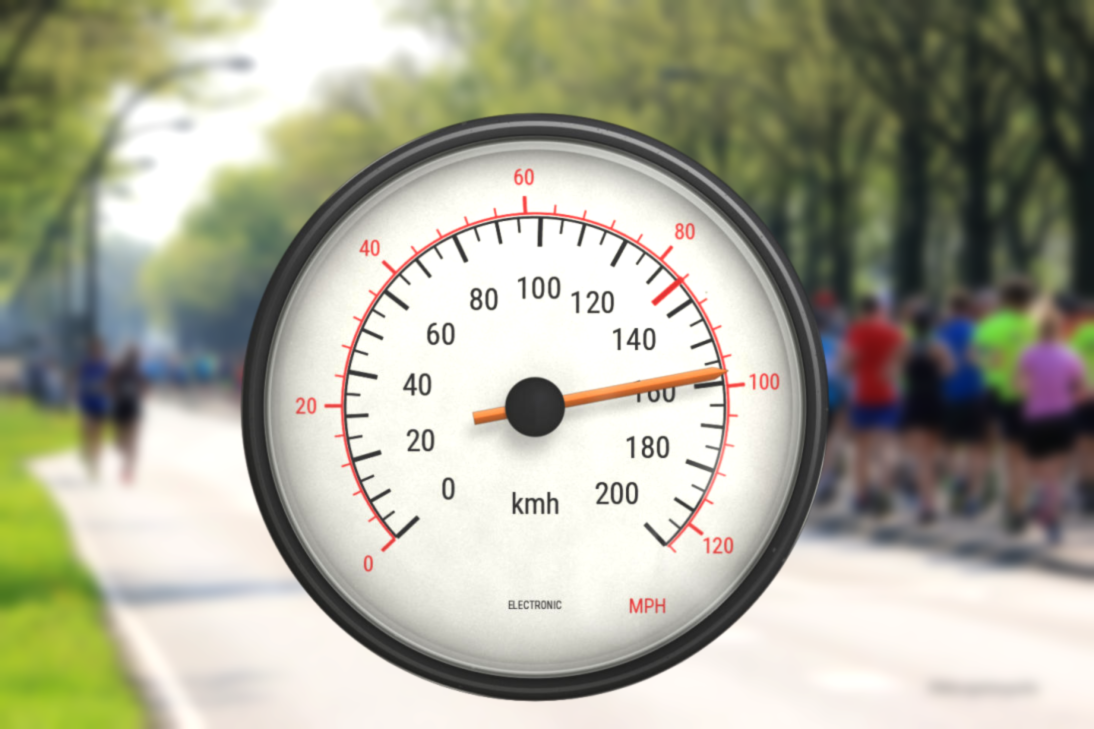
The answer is 157.5 km/h
